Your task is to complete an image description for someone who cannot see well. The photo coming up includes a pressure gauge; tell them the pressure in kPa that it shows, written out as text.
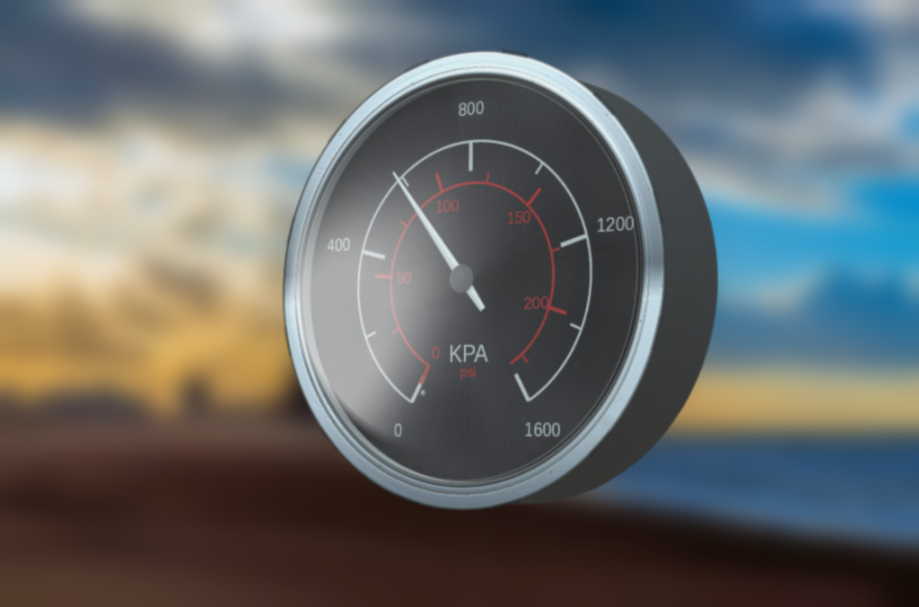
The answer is 600 kPa
